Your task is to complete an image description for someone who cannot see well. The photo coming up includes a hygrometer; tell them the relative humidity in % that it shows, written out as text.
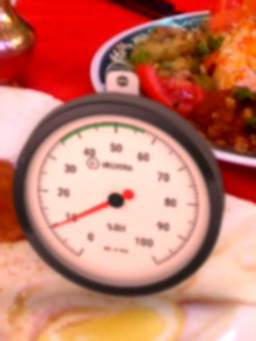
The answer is 10 %
